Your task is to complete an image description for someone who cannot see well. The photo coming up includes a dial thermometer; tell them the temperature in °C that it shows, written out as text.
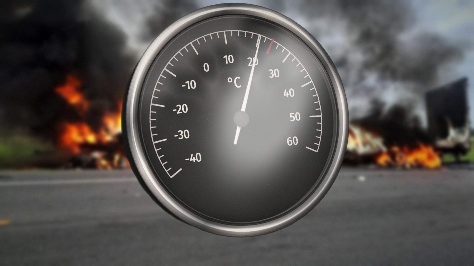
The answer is 20 °C
